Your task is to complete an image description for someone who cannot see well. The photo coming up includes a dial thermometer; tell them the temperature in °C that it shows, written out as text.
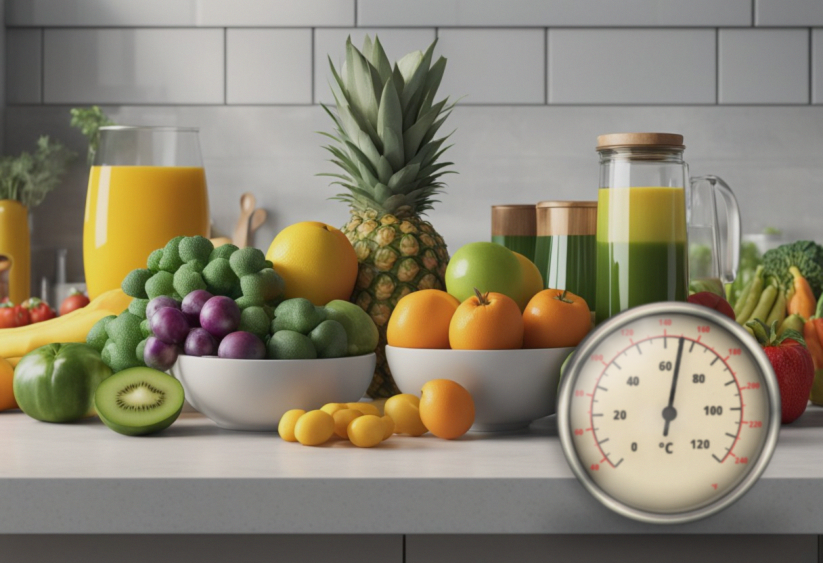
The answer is 65 °C
